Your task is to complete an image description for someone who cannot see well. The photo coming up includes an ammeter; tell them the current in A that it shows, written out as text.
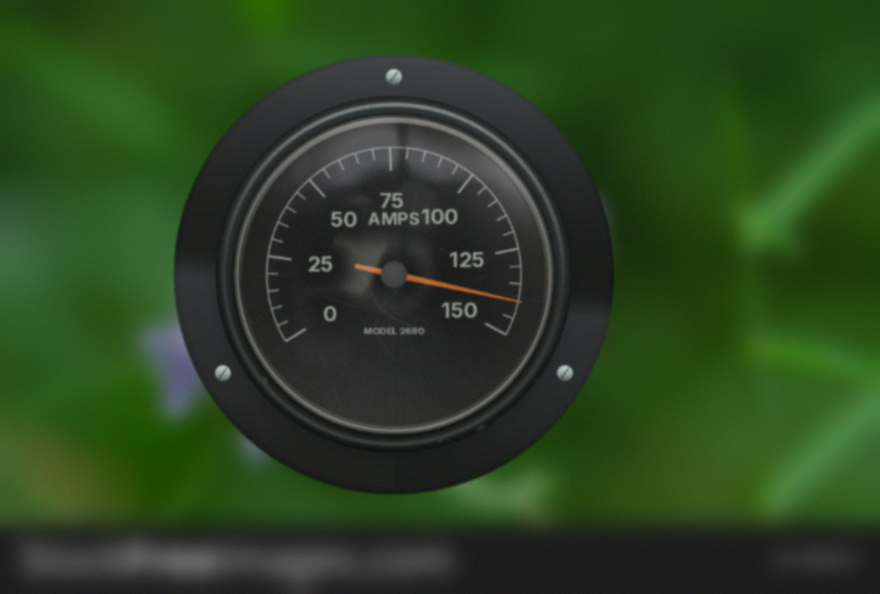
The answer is 140 A
